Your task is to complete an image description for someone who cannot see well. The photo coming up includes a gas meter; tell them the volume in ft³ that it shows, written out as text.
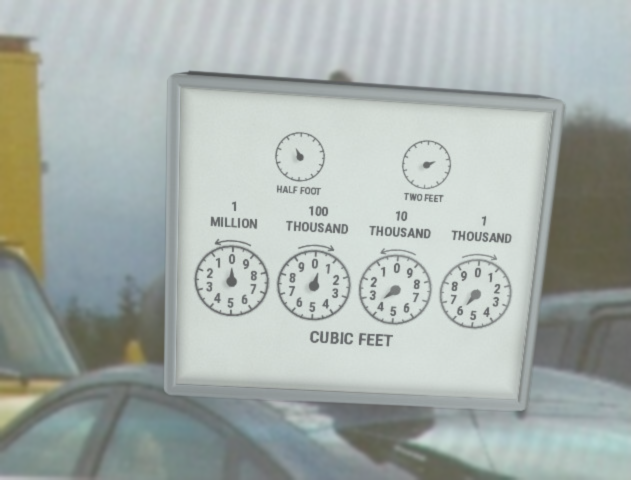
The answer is 3600 ft³
